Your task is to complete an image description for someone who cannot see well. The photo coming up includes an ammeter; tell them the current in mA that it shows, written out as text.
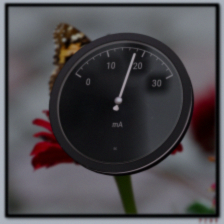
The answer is 18 mA
